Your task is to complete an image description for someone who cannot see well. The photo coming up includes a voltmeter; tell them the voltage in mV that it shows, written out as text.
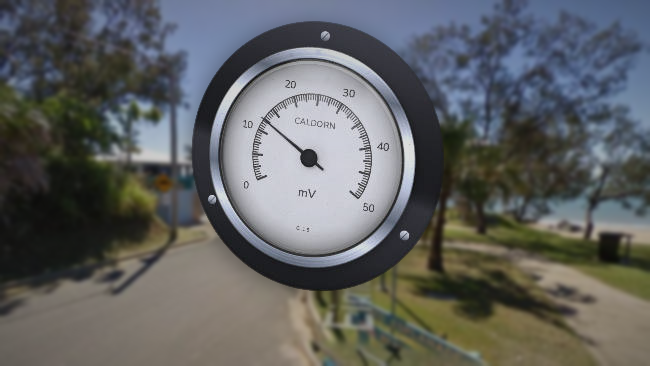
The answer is 12.5 mV
